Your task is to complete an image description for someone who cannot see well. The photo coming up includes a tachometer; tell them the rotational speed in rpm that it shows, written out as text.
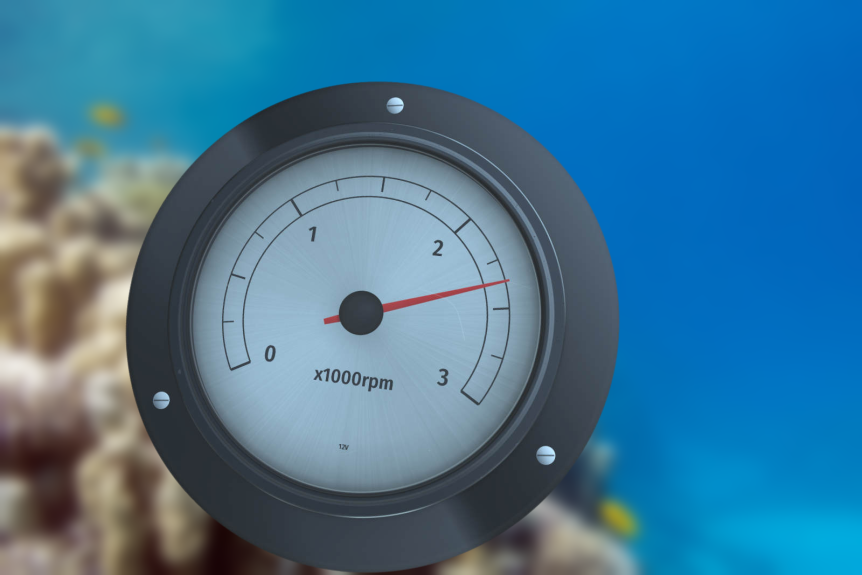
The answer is 2375 rpm
